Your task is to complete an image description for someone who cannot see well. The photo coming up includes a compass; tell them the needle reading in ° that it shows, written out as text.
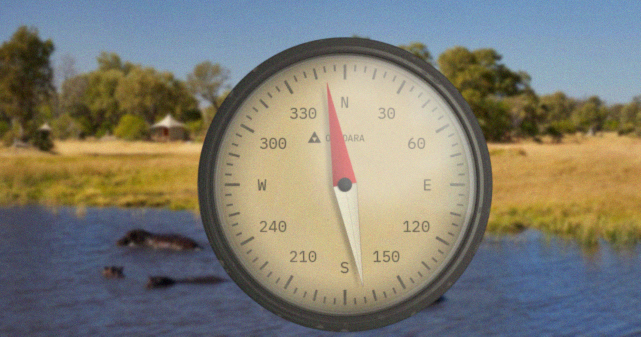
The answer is 350 °
